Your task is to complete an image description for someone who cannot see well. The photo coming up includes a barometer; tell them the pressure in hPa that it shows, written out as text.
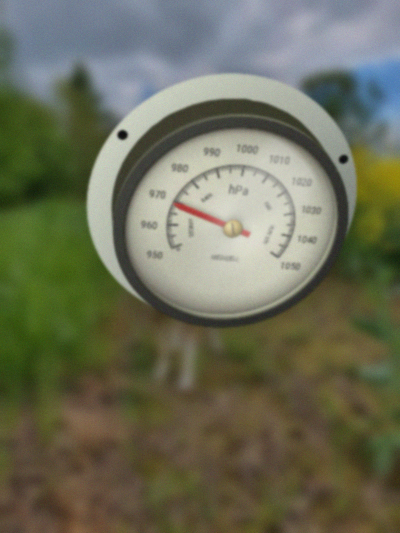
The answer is 970 hPa
